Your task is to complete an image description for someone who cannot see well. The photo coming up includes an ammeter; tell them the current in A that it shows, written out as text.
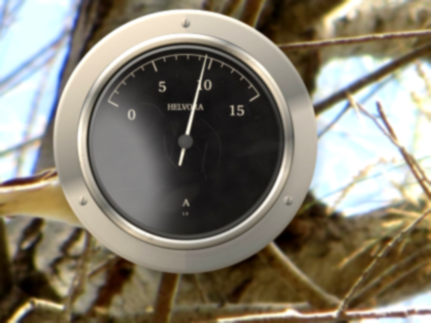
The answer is 9.5 A
